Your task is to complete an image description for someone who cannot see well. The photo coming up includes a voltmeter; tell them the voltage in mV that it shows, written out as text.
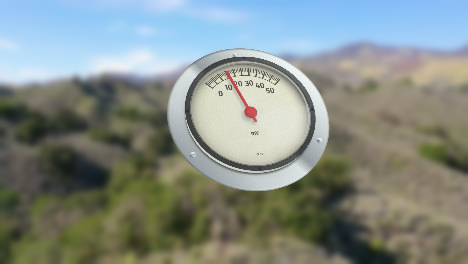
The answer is 15 mV
